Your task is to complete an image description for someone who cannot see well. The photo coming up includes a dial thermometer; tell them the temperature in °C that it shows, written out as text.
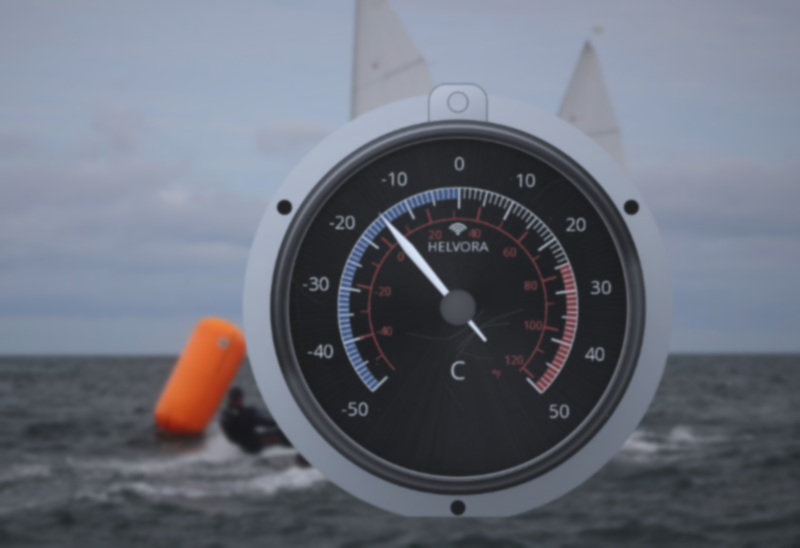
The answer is -15 °C
